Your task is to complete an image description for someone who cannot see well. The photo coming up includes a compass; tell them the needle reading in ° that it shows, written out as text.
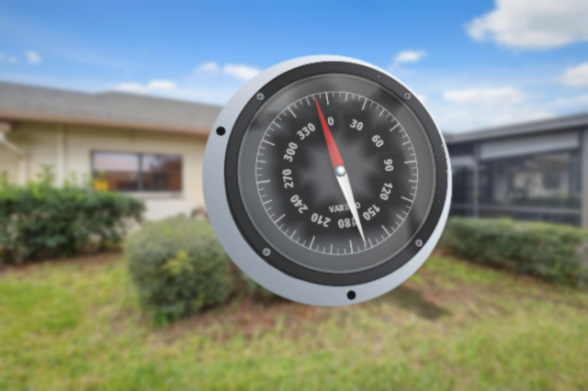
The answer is 350 °
